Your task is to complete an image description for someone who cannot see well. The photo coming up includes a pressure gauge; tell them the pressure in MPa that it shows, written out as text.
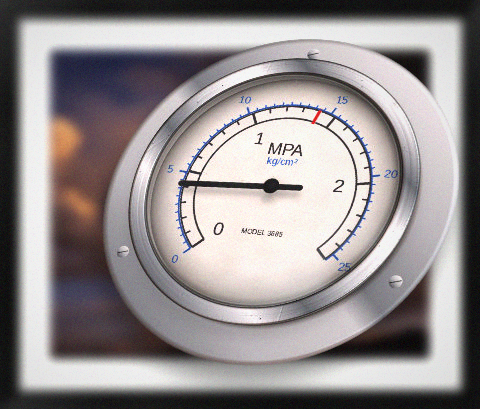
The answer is 0.4 MPa
